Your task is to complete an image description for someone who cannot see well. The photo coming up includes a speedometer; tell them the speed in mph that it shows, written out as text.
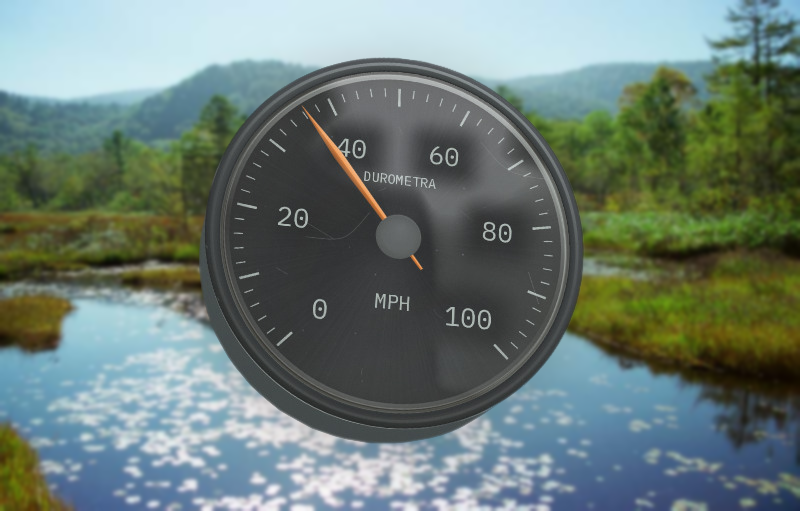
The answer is 36 mph
